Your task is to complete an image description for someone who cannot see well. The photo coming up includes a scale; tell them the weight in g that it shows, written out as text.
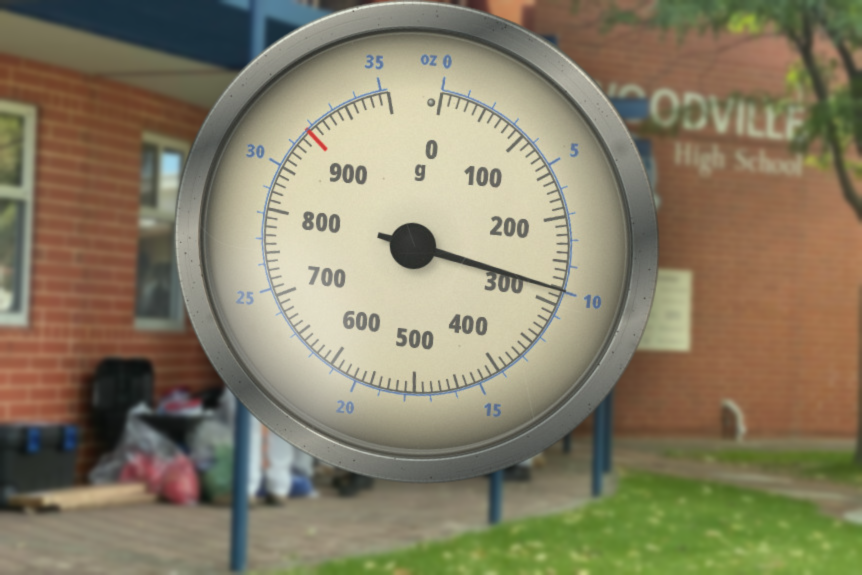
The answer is 280 g
